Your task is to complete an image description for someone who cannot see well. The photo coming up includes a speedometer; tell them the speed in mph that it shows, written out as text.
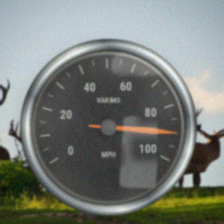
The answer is 90 mph
